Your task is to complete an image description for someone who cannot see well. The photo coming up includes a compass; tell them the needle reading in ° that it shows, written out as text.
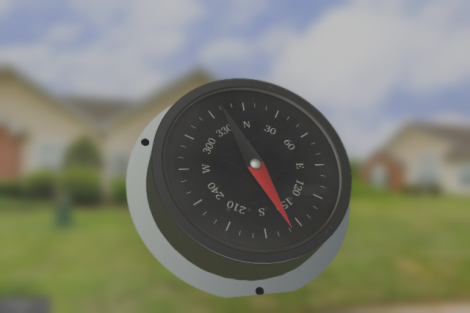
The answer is 160 °
